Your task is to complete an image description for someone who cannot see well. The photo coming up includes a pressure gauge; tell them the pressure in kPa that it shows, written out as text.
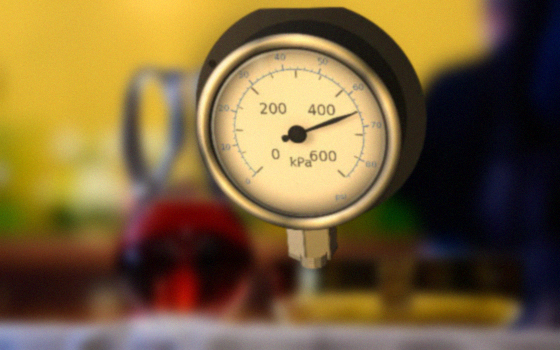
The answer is 450 kPa
